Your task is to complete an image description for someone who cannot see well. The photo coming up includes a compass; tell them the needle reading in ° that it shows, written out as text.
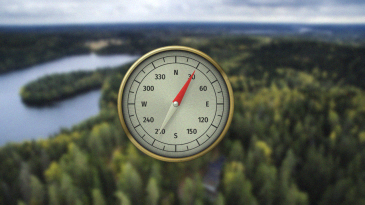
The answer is 30 °
